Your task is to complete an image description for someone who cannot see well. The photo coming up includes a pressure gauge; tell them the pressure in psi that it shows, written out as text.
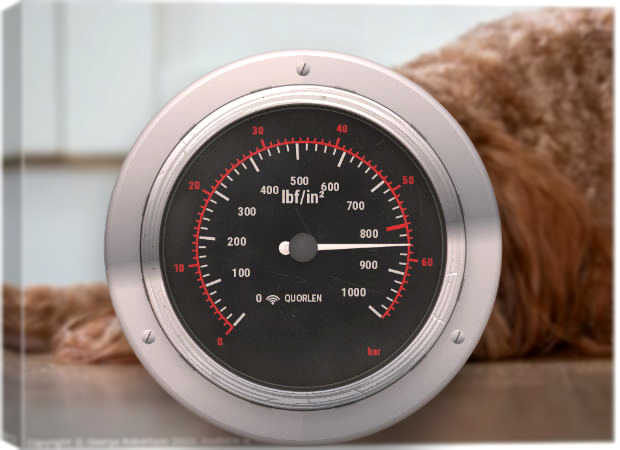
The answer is 840 psi
